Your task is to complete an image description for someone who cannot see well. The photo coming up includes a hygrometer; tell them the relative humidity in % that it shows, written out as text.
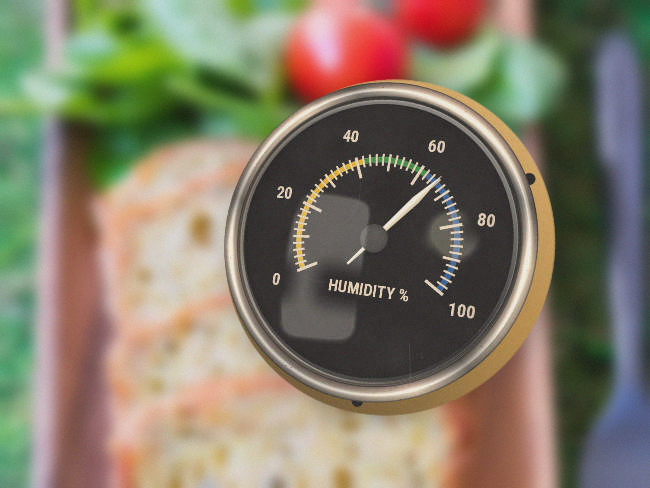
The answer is 66 %
